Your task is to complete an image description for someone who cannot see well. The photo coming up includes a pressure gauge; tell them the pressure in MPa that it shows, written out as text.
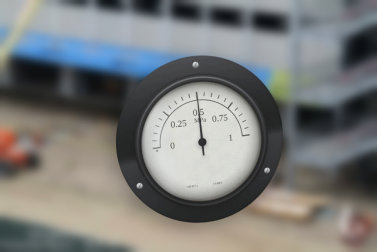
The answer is 0.5 MPa
